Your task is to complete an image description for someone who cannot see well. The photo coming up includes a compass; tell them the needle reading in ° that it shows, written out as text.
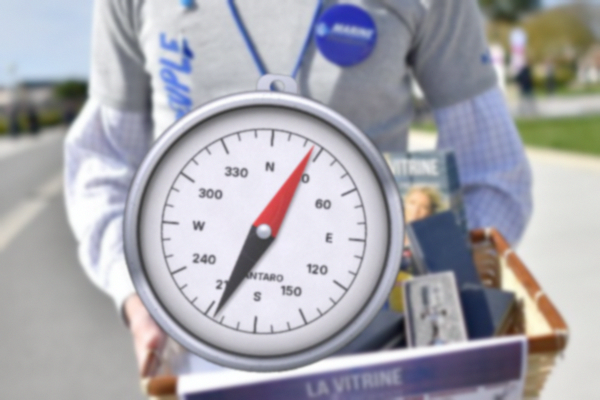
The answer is 25 °
